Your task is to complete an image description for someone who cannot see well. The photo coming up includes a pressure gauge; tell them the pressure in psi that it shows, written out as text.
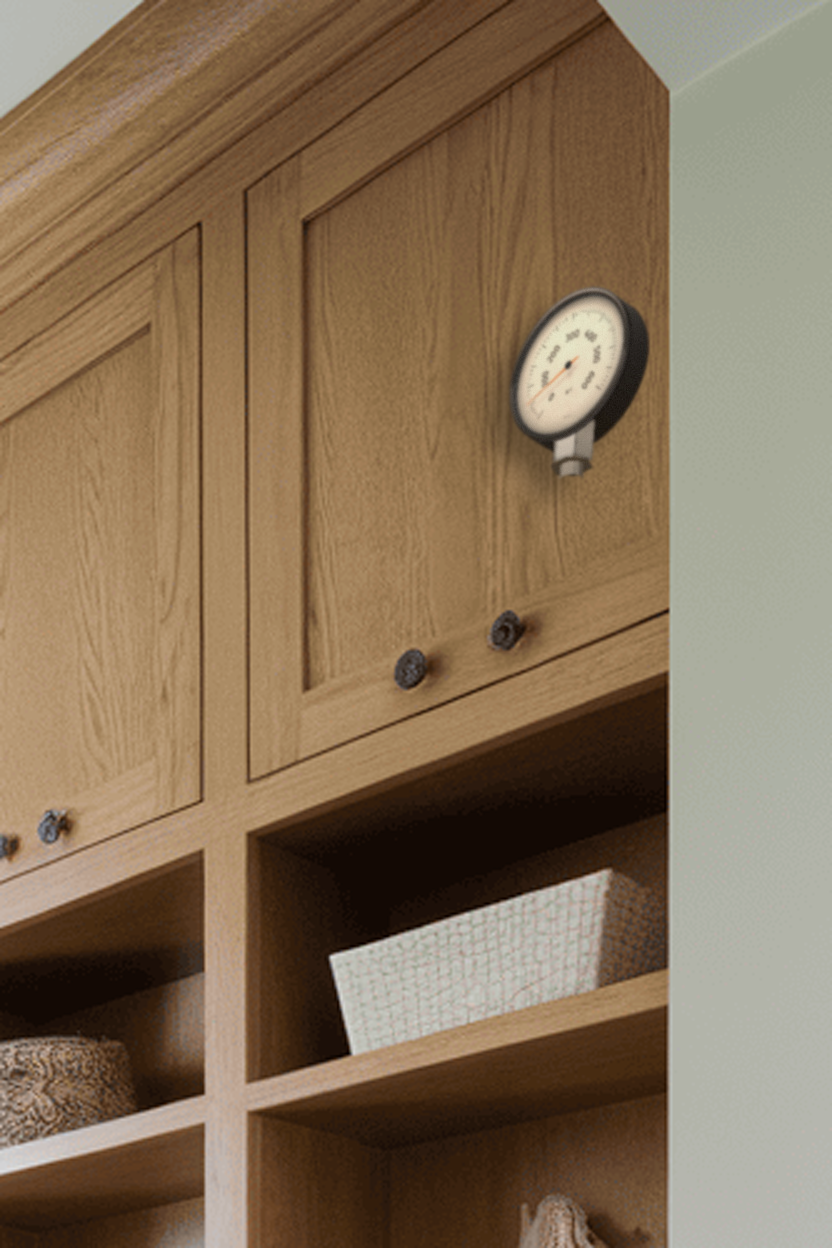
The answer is 50 psi
